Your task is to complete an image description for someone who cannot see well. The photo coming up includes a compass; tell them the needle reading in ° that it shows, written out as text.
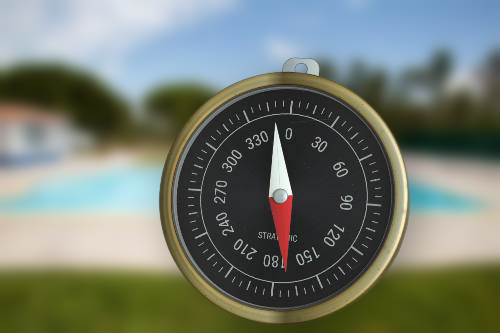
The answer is 170 °
